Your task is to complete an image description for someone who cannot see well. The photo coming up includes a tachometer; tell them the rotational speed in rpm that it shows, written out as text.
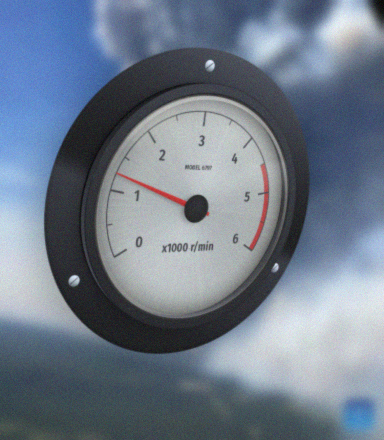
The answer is 1250 rpm
